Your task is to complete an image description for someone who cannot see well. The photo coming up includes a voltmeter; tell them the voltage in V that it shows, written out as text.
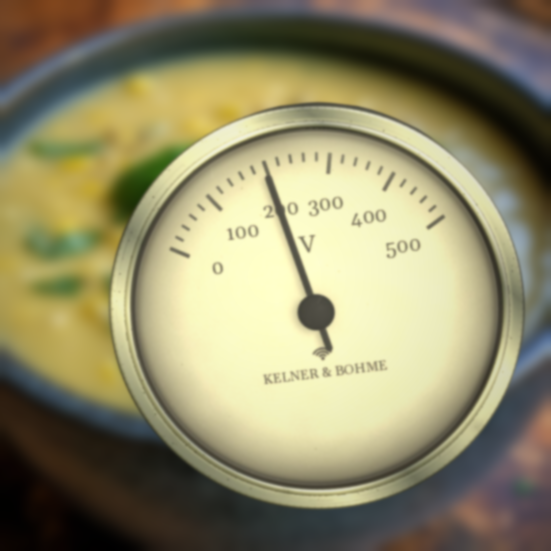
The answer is 200 V
